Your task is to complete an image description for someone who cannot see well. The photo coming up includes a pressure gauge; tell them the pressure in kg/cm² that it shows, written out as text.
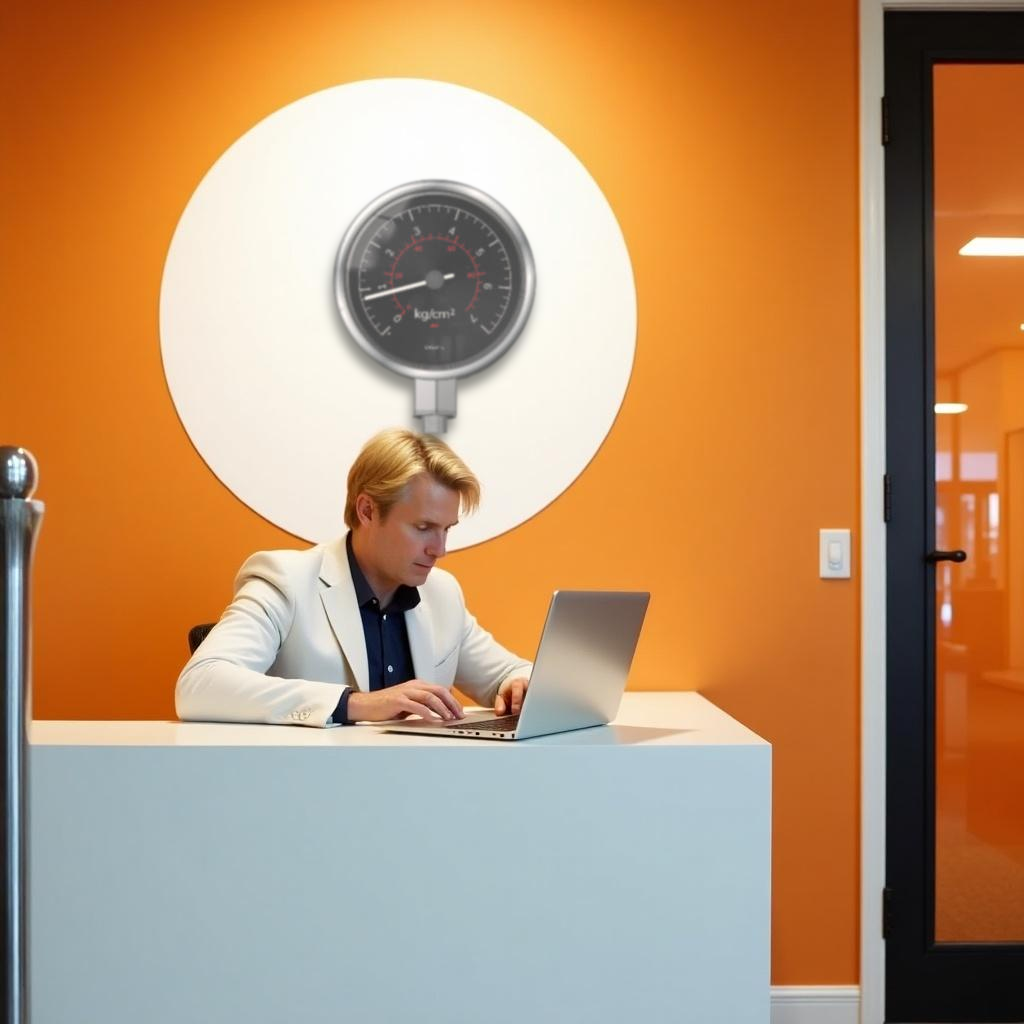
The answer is 0.8 kg/cm²
